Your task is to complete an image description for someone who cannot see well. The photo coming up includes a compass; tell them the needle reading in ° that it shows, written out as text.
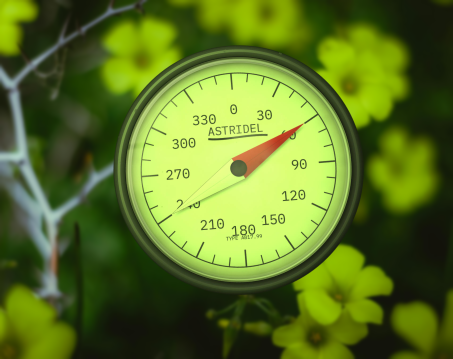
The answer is 60 °
